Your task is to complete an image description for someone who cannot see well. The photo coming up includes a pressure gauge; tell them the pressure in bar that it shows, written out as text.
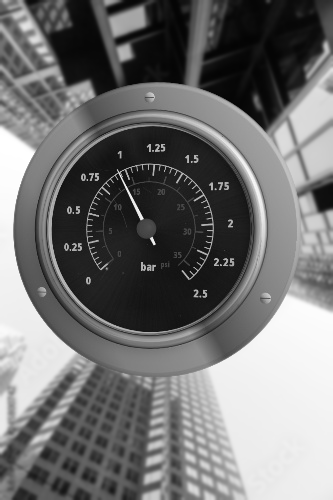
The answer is 0.95 bar
